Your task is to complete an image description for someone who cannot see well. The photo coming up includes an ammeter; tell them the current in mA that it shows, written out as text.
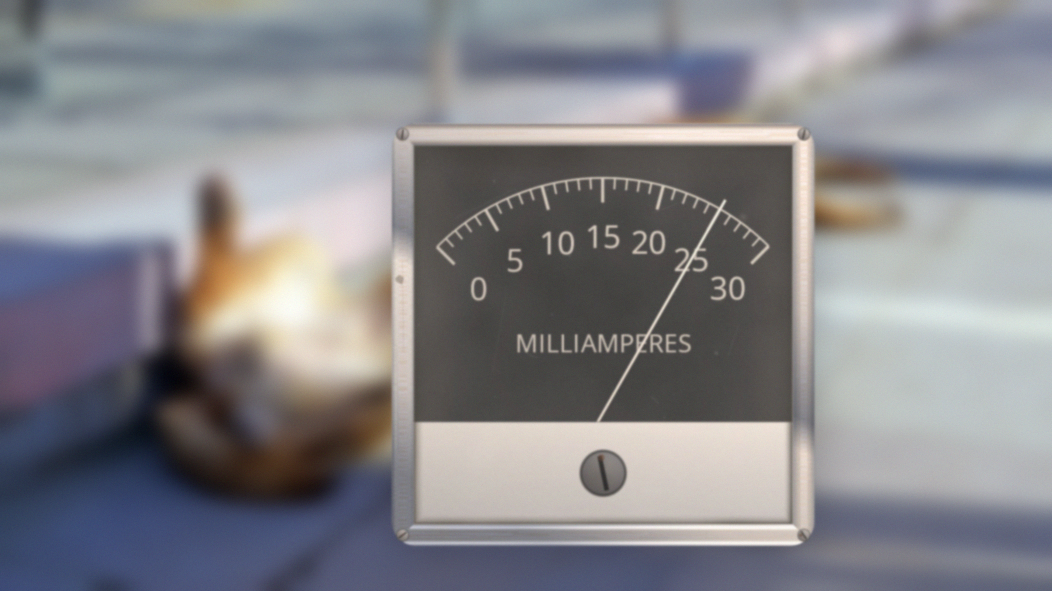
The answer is 25 mA
